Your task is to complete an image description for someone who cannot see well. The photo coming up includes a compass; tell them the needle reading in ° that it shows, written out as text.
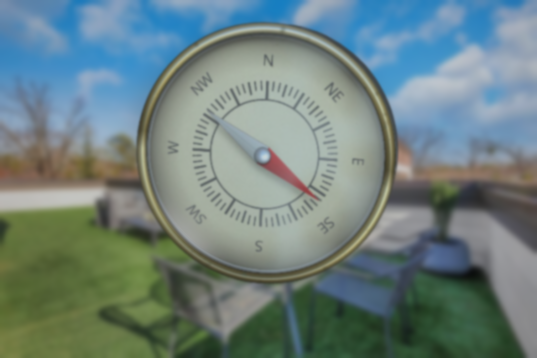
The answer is 125 °
